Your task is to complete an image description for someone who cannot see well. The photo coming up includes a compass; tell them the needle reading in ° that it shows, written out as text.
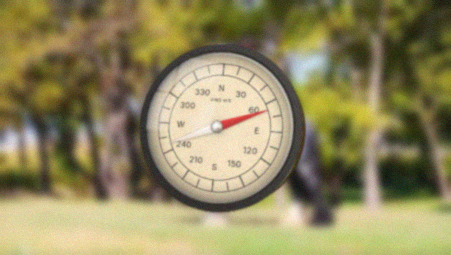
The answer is 67.5 °
